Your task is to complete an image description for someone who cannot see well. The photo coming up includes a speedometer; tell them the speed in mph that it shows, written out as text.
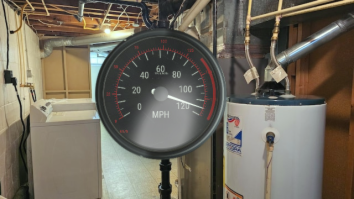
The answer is 115 mph
